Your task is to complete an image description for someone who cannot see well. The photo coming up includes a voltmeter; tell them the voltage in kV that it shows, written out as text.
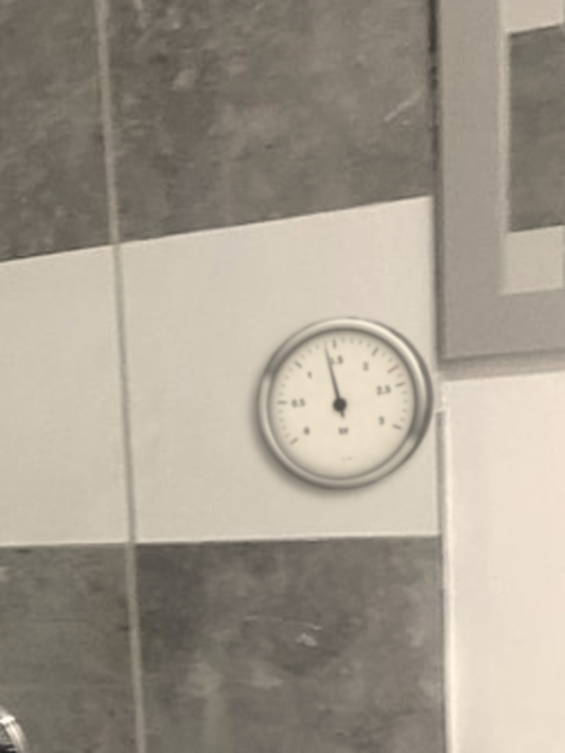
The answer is 1.4 kV
